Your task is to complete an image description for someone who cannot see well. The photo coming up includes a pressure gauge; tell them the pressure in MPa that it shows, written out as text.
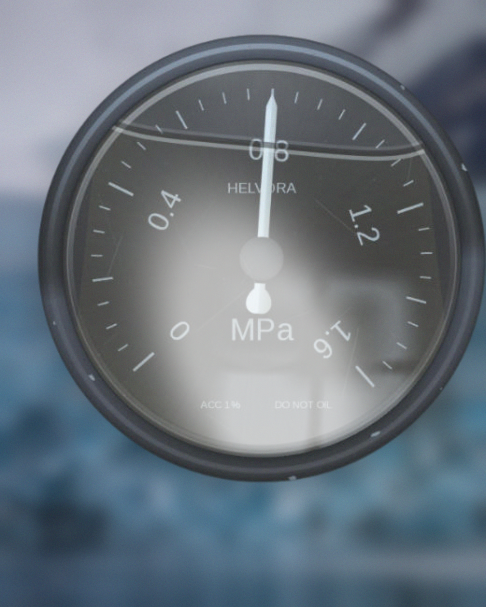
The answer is 0.8 MPa
